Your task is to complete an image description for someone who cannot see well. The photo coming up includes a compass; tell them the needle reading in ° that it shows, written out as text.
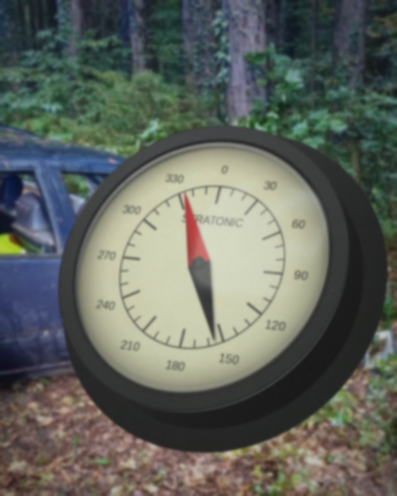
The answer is 335 °
